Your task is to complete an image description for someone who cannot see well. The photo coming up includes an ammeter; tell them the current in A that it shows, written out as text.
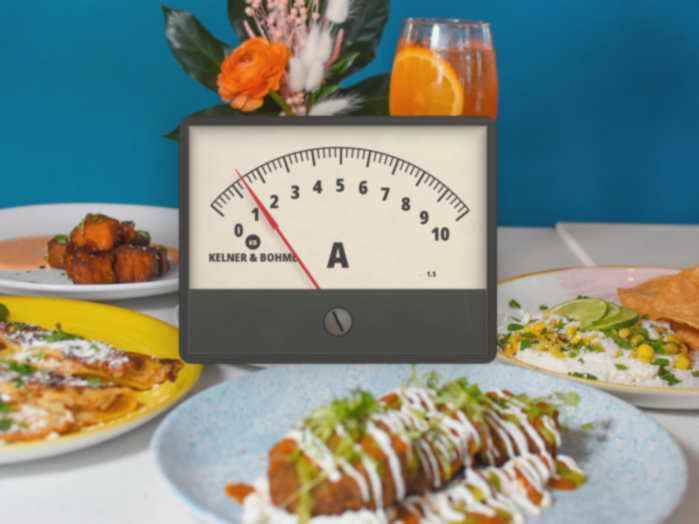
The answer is 1.4 A
